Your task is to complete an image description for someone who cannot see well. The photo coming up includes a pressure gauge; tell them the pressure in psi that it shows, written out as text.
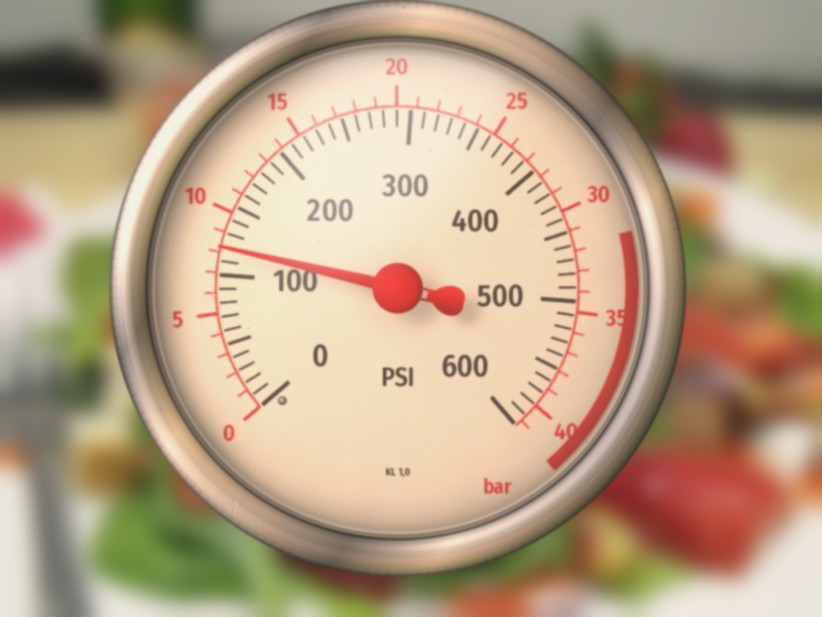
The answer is 120 psi
